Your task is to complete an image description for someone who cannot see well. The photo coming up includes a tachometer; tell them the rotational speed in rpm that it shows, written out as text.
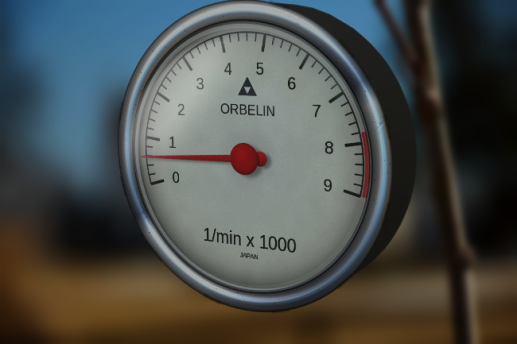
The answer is 600 rpm
